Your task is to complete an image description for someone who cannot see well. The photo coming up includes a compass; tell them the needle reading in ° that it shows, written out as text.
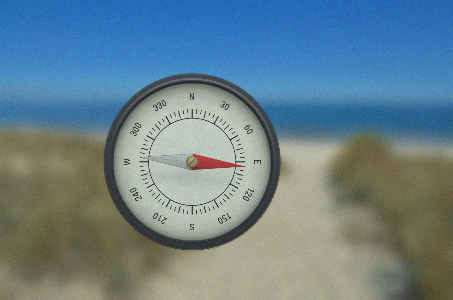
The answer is 95 °
